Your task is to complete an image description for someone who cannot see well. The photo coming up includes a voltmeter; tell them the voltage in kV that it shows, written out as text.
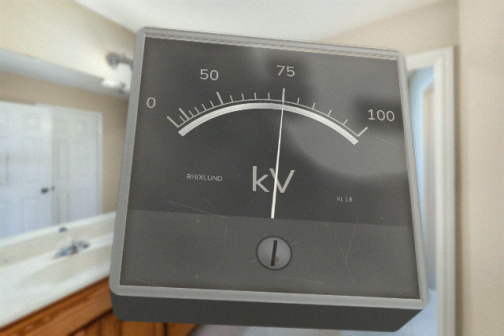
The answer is 75 kV
